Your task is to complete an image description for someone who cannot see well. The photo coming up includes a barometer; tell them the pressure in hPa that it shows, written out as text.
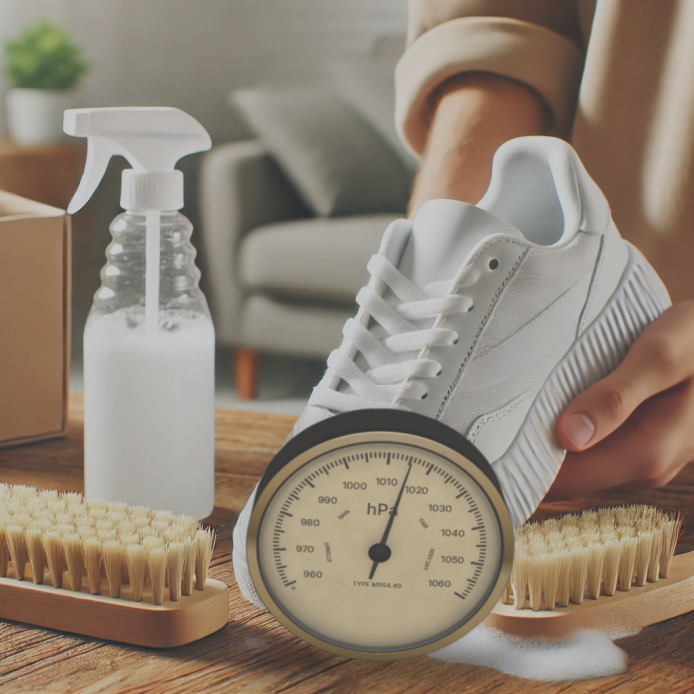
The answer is 1015 hPa
